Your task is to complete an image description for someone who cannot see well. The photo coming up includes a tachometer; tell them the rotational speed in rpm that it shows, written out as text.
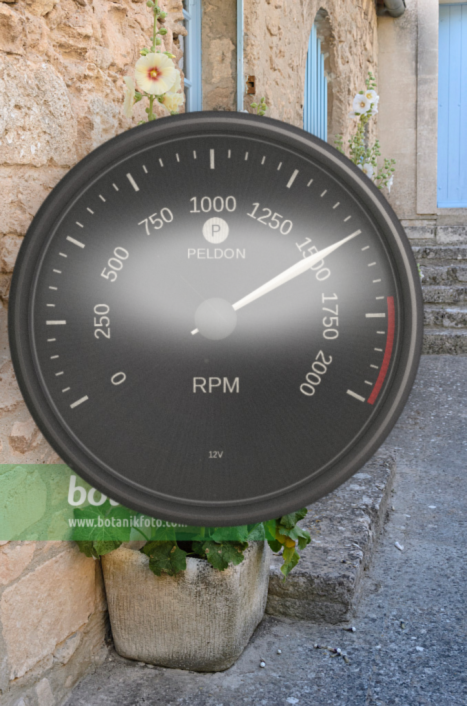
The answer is 1500 rpm
